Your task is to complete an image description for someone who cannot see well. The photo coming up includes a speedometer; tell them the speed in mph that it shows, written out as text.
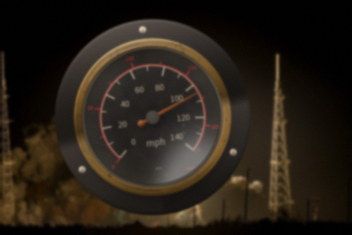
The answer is 105 mph
